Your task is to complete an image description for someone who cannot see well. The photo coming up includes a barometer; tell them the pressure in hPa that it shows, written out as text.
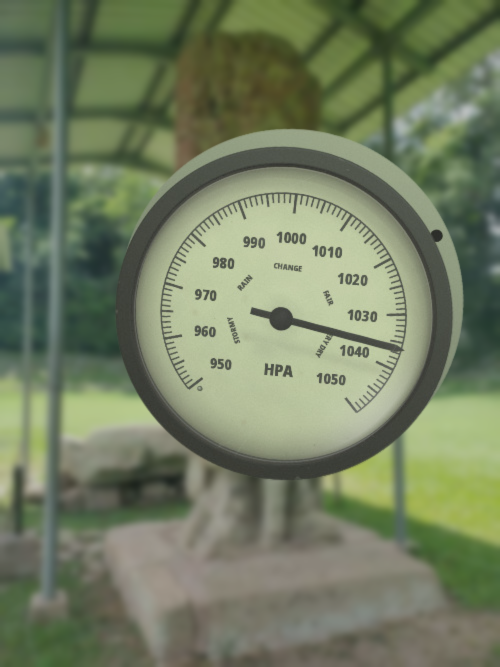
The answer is 1036 hPa
